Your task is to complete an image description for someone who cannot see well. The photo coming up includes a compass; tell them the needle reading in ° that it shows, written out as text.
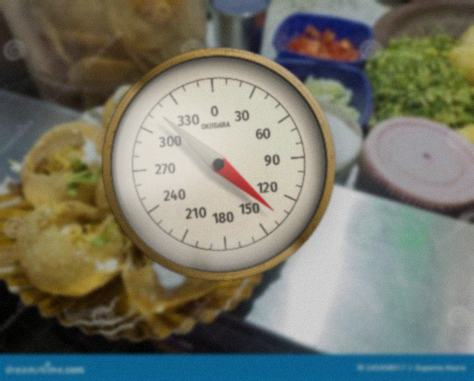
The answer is 135 °
